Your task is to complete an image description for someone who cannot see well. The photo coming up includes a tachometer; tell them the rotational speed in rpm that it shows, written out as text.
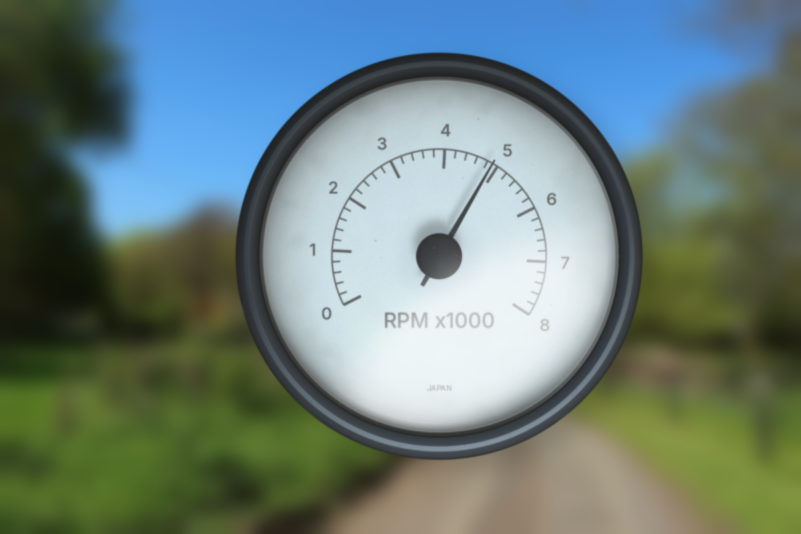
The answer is 4900 rpm
